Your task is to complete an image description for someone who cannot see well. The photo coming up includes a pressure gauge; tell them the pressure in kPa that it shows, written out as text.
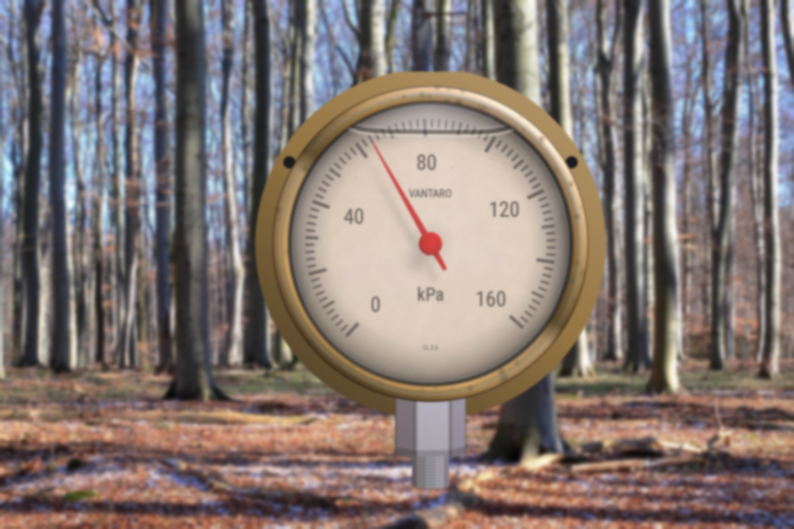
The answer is 64 kPa
